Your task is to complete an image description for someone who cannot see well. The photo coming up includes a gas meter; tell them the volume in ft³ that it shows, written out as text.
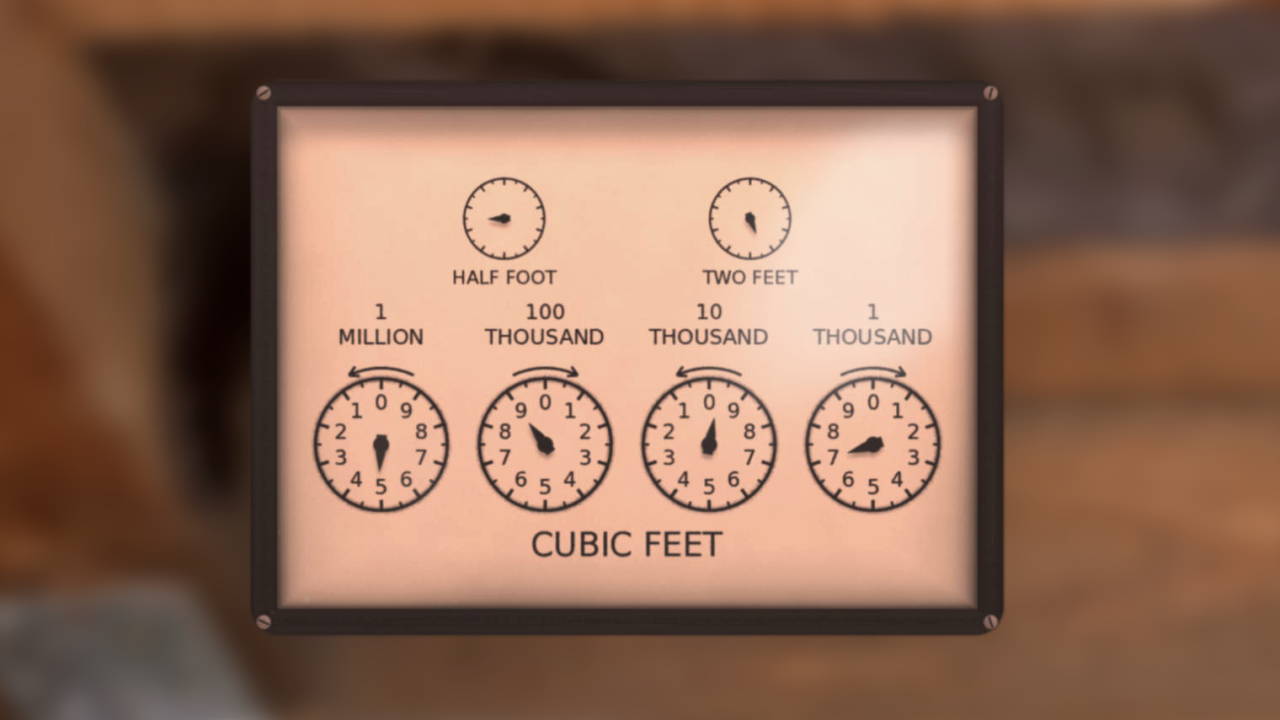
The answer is 489700 ft³
